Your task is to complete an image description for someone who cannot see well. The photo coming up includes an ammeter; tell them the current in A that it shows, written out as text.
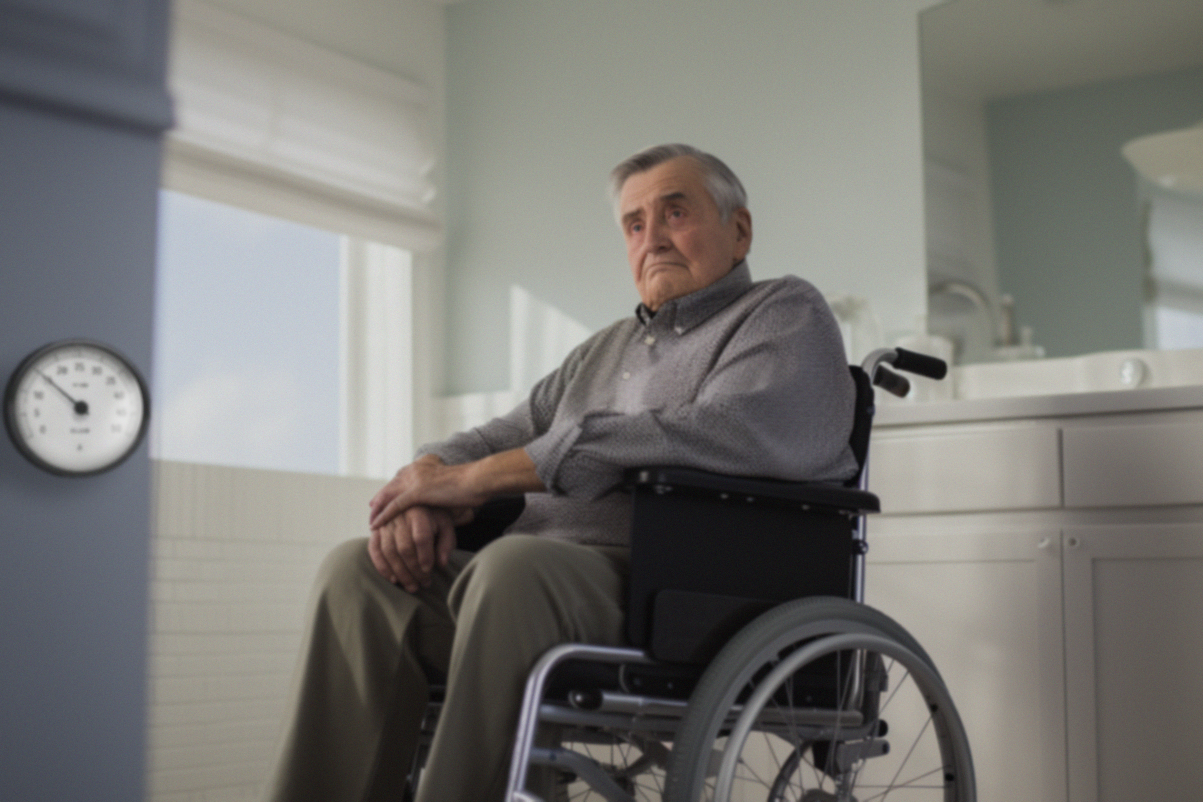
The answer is 15 A
